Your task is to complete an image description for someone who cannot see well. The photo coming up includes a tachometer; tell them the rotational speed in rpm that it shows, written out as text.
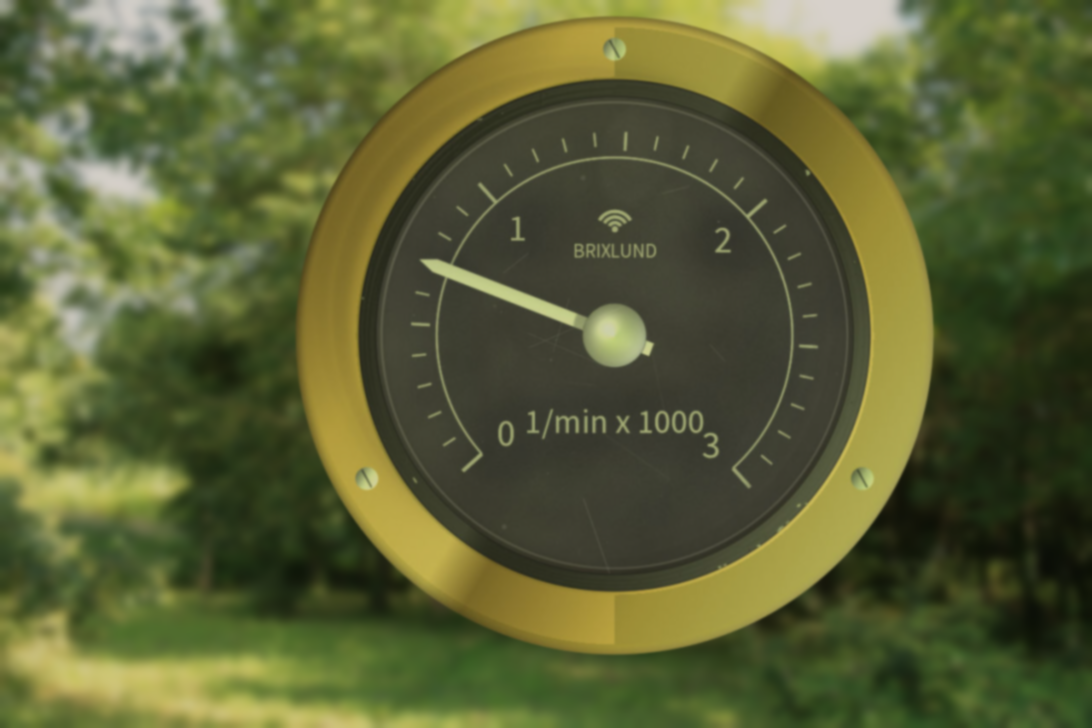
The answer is 700 rpm
